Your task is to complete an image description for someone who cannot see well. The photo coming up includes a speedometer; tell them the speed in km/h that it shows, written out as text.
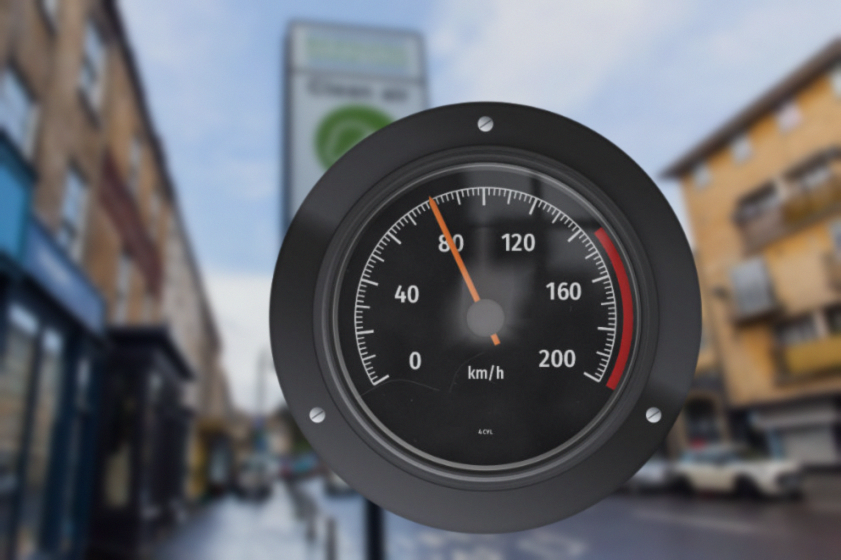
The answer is 80 km/h
